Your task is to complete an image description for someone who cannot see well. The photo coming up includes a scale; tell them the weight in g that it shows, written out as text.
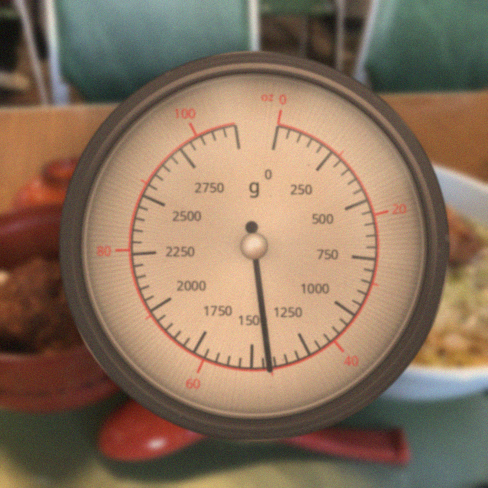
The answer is 1425 g
